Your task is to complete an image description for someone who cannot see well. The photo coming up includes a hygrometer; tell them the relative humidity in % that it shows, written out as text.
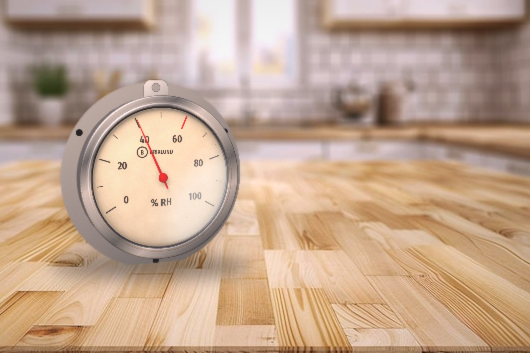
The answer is 40 %
